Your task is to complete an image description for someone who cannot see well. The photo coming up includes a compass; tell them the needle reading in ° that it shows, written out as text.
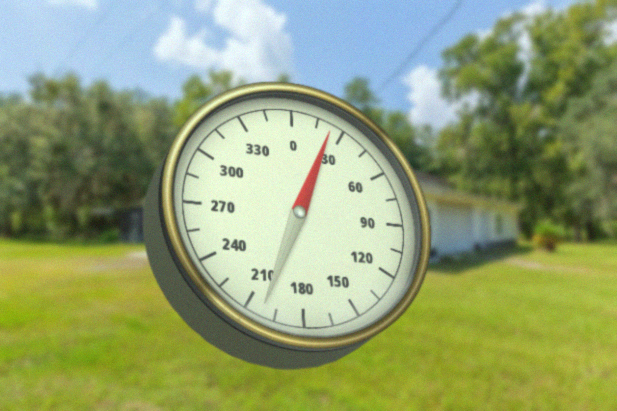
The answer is 22.5 °
